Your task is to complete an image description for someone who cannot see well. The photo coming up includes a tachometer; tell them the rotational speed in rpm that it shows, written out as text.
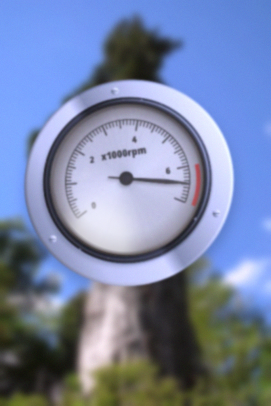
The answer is 6500 rpm
